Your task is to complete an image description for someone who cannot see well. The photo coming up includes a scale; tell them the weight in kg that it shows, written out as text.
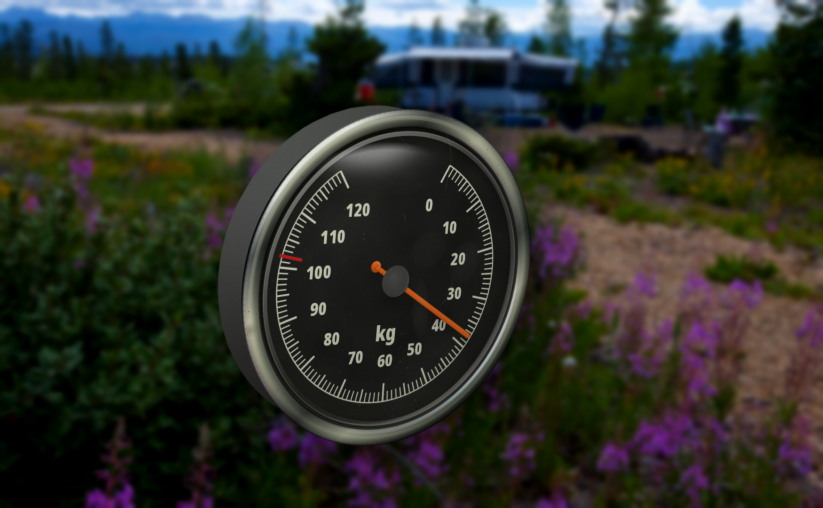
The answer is 38 kg
